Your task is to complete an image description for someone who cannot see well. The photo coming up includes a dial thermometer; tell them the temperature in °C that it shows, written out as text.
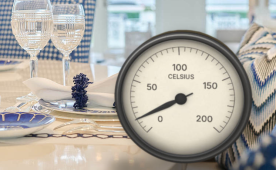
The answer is 15 °C
